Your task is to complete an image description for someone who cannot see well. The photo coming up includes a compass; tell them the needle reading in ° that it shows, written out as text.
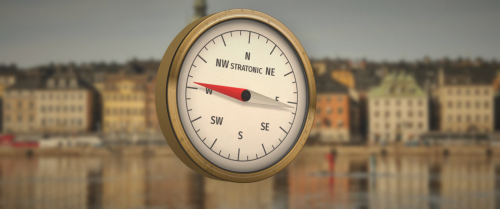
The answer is 275 °
